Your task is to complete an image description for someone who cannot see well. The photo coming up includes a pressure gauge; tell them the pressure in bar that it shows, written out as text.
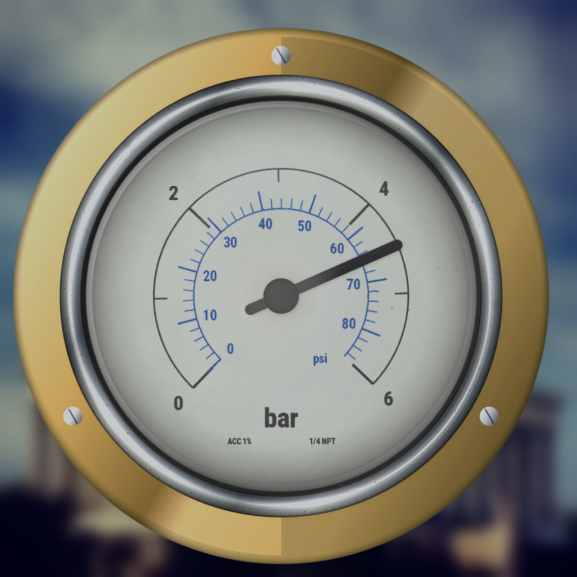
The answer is 4.5 bar
